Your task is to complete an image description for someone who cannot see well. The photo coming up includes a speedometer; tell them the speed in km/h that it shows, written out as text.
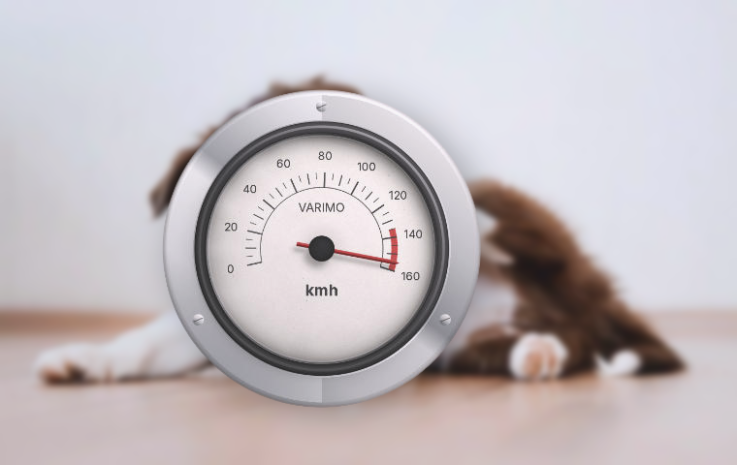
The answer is 155 km/h
